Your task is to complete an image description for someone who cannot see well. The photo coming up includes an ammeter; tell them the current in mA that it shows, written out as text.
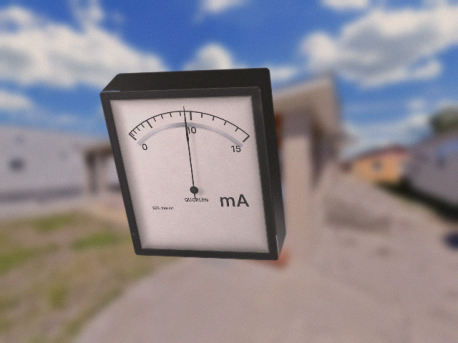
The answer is 9.5 mA
